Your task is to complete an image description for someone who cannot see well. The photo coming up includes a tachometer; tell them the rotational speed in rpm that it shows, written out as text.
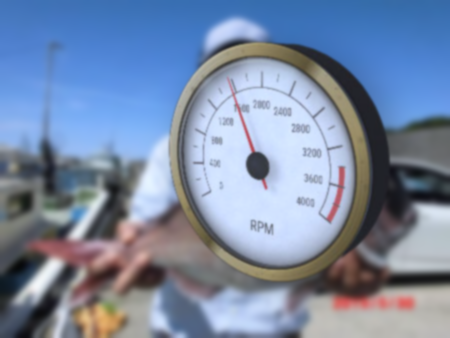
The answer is 1600 rpm
